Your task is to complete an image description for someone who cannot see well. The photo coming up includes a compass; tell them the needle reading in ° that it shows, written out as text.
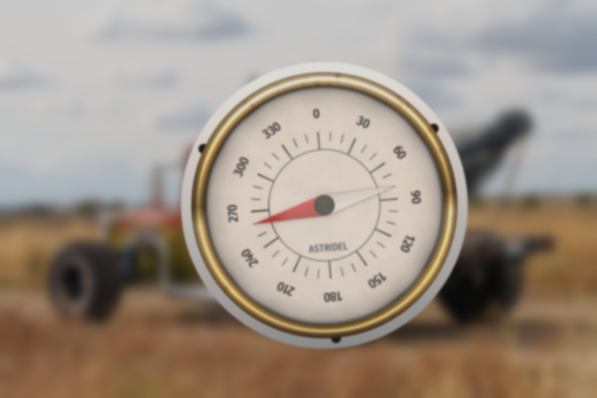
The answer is 260 °
